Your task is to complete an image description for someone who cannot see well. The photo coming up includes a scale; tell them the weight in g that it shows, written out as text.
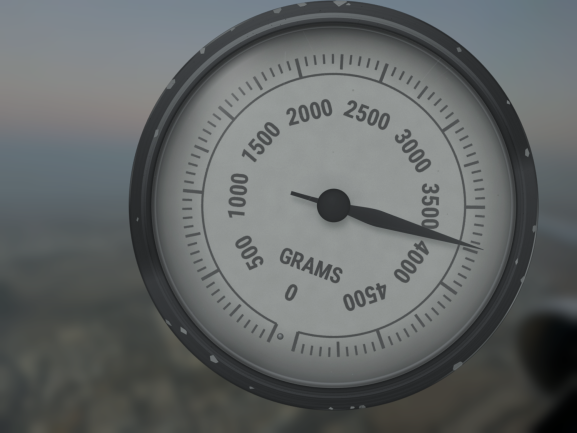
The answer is 3725 g
